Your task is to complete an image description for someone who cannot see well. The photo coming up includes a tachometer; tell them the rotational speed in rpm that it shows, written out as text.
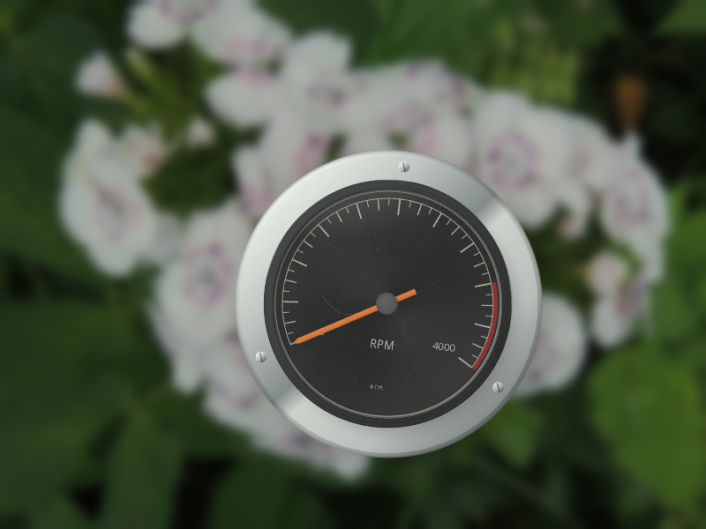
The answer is 0 rpm
